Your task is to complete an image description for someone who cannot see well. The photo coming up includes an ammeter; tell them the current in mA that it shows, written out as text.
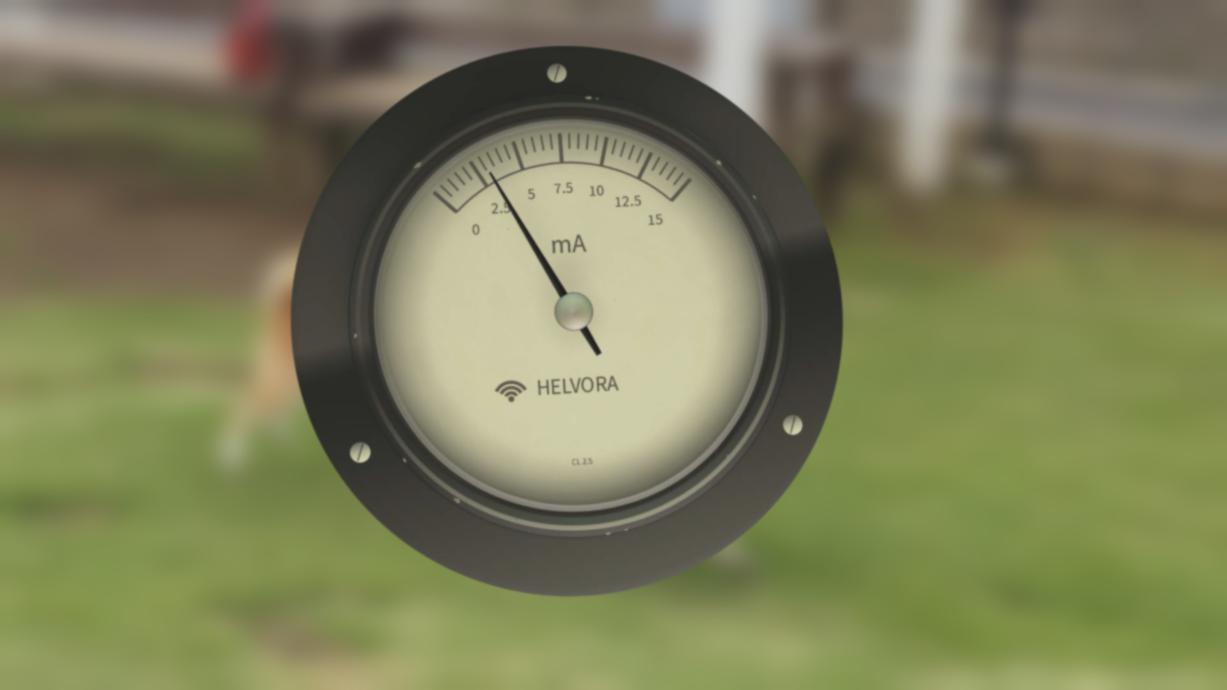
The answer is 3 mA
